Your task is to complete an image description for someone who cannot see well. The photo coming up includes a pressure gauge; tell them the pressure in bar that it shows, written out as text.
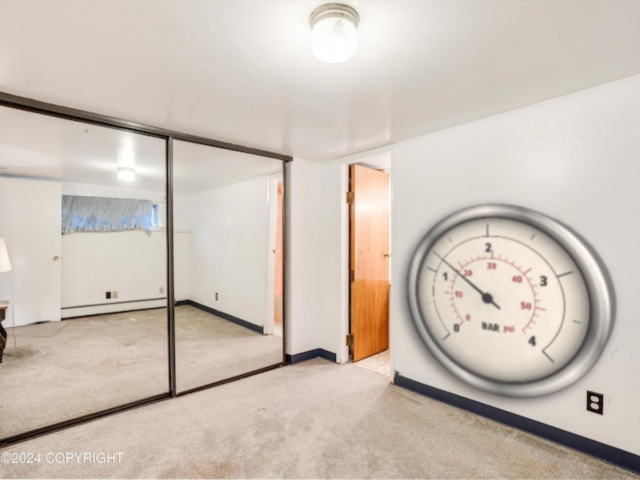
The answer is 1.25 bar
